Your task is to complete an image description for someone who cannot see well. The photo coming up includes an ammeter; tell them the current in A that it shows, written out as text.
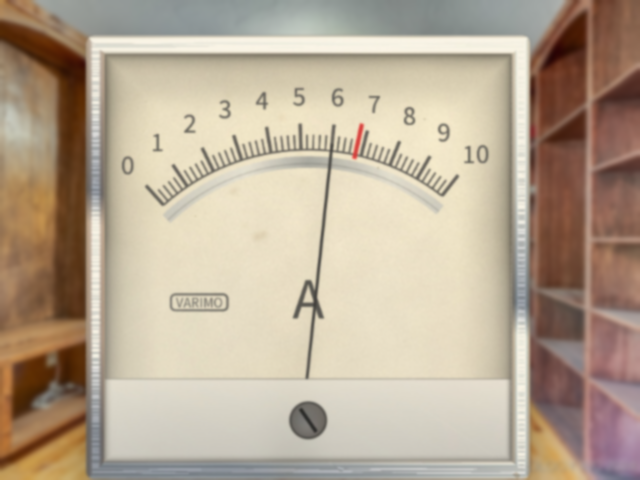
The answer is 6 A
